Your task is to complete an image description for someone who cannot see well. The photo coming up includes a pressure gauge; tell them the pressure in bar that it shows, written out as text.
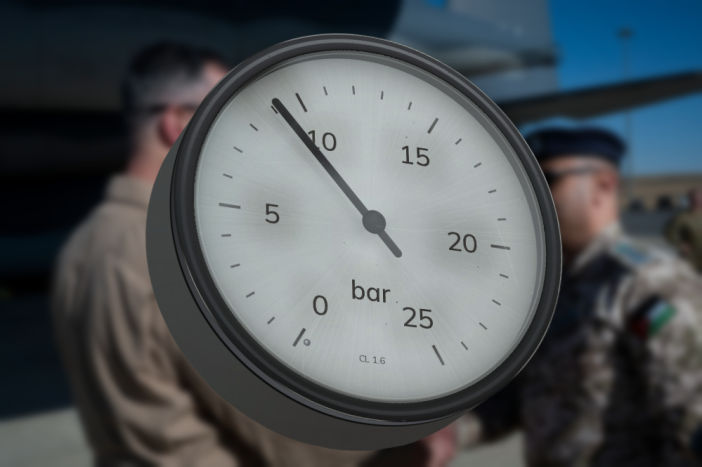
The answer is 9 bar
